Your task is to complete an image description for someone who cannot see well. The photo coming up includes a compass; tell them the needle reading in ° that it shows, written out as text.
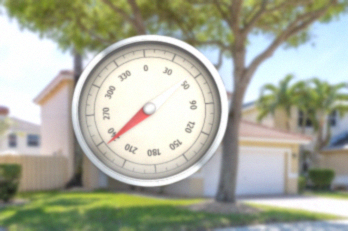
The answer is 235 °
